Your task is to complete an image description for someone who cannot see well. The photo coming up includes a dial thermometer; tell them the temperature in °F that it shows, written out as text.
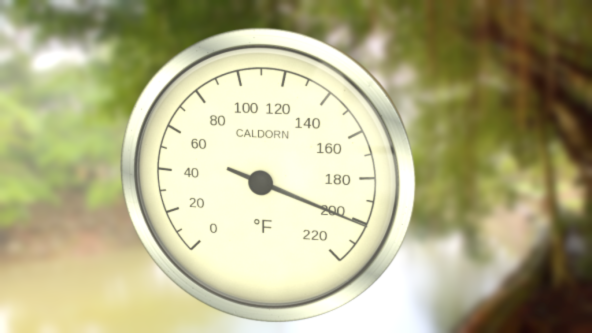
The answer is 200 °F
